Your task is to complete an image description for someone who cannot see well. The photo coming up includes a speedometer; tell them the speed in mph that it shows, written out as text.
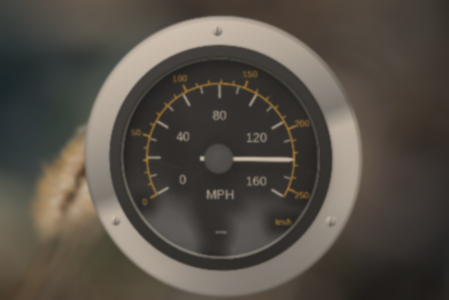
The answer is 140 mph
